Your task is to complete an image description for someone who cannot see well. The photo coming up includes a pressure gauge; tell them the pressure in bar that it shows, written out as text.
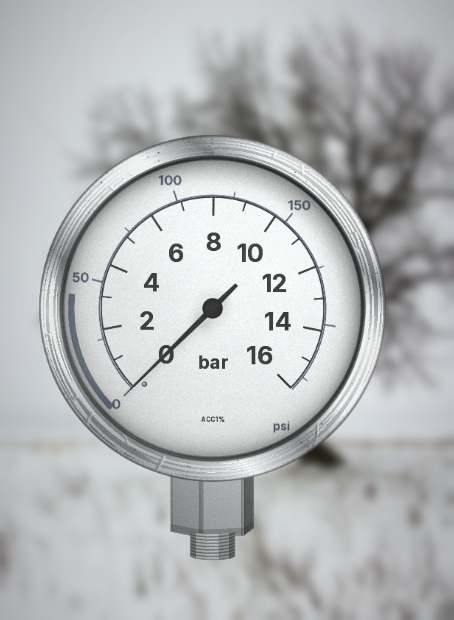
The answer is 0 bar
